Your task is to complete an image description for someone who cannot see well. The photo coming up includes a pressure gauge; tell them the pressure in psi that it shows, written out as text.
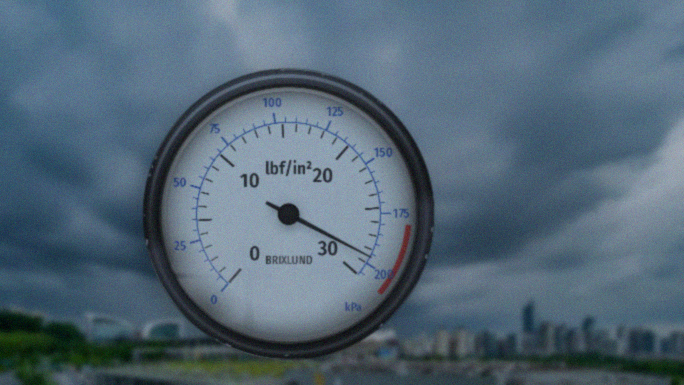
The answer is 28.5 psi
